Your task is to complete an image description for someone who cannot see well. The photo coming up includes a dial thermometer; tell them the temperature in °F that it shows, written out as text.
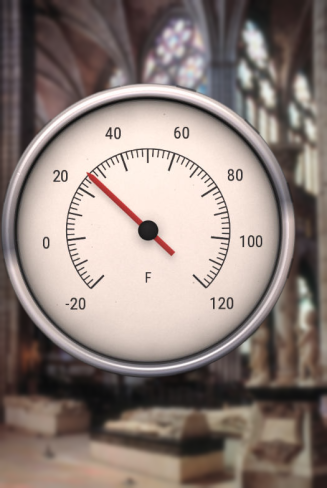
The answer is 26 °F
